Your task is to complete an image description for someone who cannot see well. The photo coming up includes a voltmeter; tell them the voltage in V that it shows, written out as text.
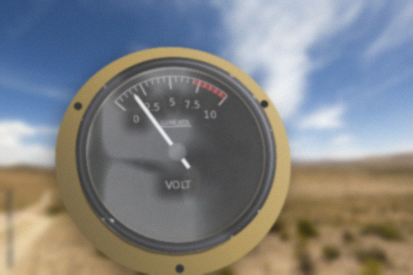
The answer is 1.5 V
